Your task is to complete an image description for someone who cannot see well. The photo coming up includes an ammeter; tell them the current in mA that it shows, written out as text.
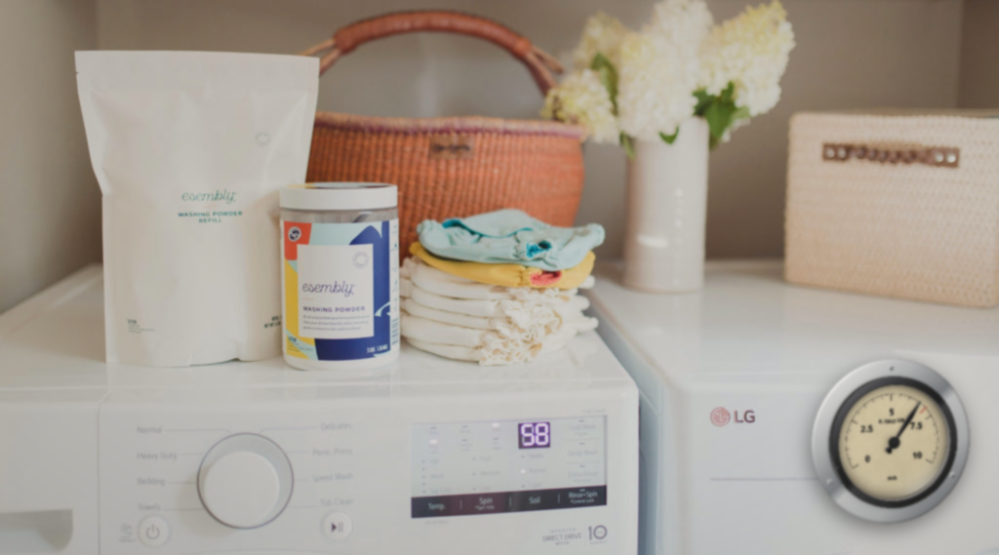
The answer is 6.5 mA
